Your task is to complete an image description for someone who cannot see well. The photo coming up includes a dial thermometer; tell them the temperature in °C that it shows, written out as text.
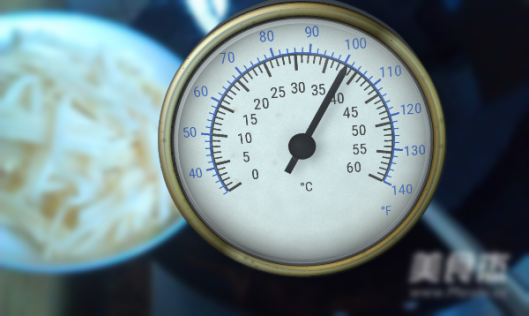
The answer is 38 °C
